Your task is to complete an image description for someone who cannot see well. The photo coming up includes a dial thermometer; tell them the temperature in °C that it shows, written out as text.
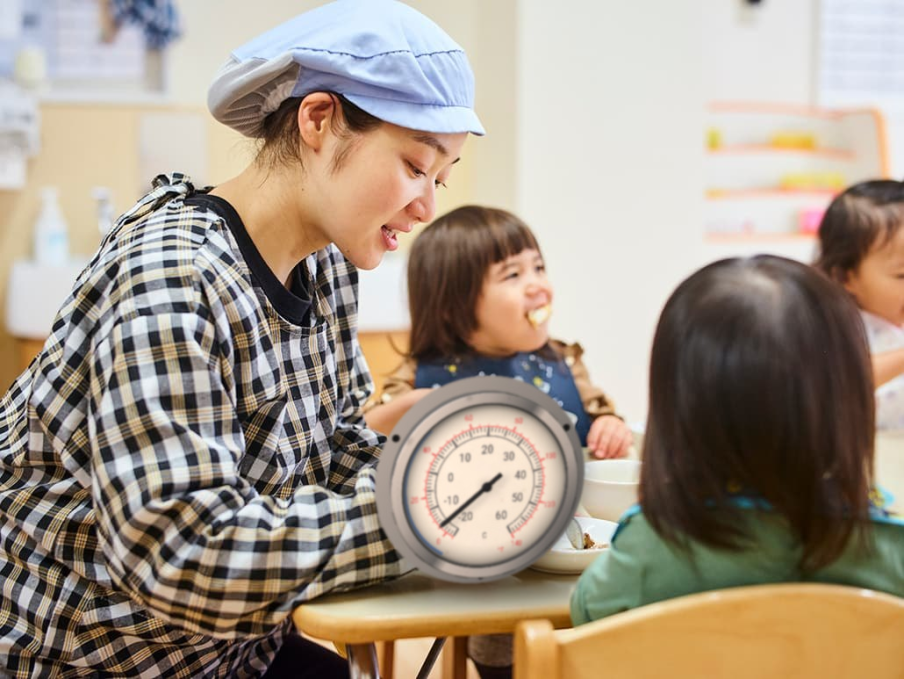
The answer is -15 °C
